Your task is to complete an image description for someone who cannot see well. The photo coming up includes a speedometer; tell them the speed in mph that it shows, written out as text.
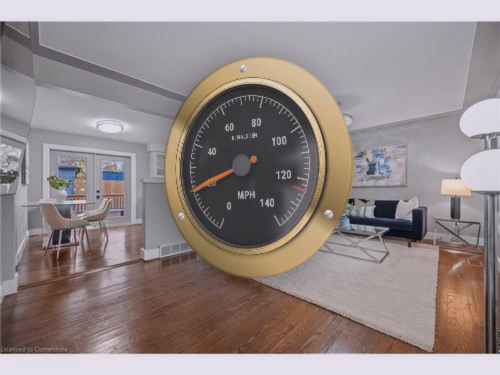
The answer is 20 mph
